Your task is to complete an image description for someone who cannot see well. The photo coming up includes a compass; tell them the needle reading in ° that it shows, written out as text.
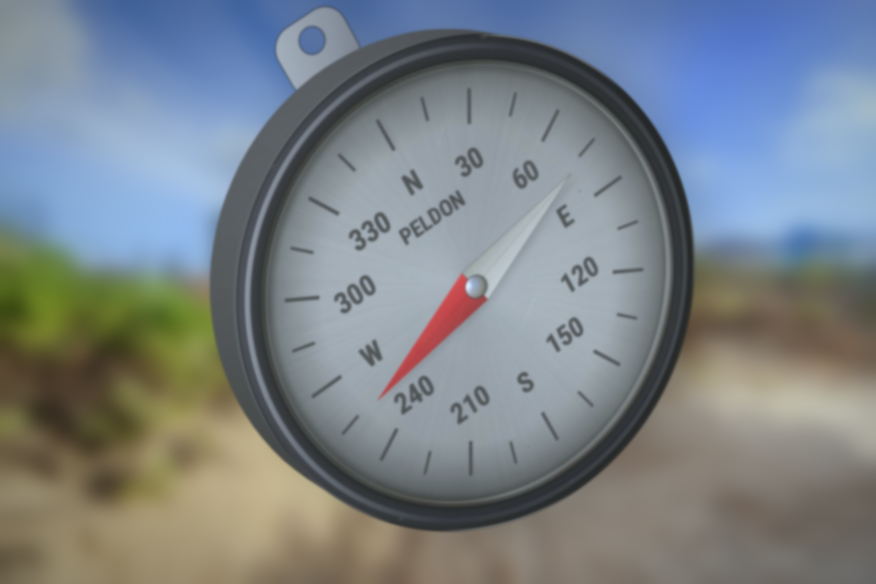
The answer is 255 °
